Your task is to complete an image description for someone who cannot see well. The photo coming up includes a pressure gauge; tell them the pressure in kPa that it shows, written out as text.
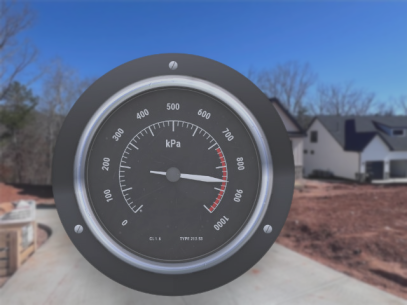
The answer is 860 kPa
